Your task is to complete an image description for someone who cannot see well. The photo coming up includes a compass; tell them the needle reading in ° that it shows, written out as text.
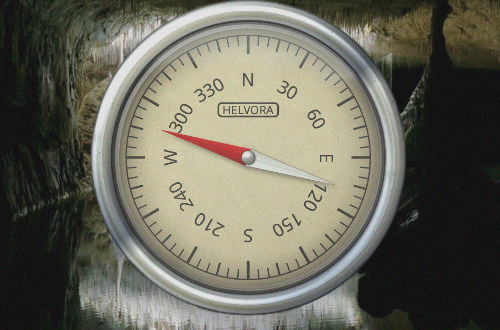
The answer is 287.5 °
